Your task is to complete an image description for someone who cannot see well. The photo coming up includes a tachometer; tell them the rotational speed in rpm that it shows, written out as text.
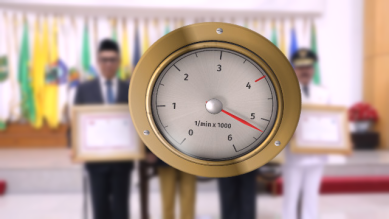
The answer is 5250 rpm
